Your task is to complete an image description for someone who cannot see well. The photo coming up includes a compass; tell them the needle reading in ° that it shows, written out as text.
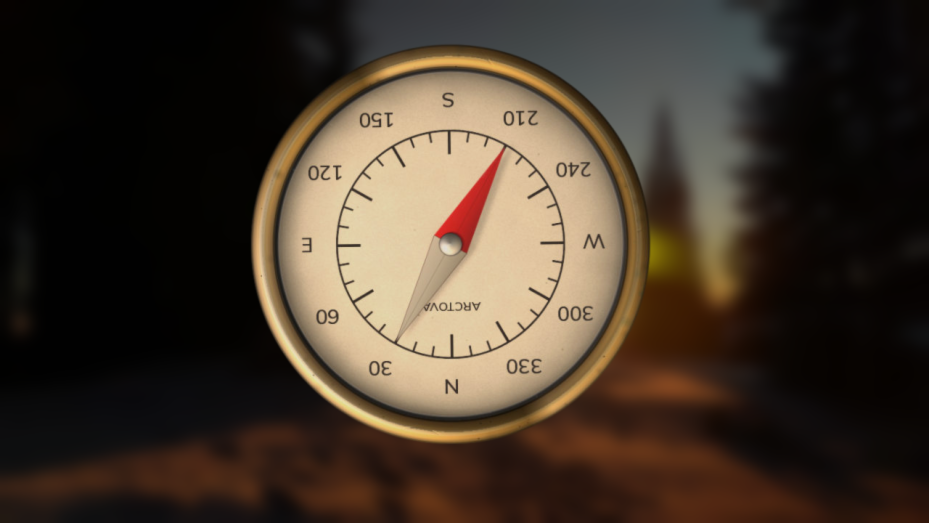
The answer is 210 °
